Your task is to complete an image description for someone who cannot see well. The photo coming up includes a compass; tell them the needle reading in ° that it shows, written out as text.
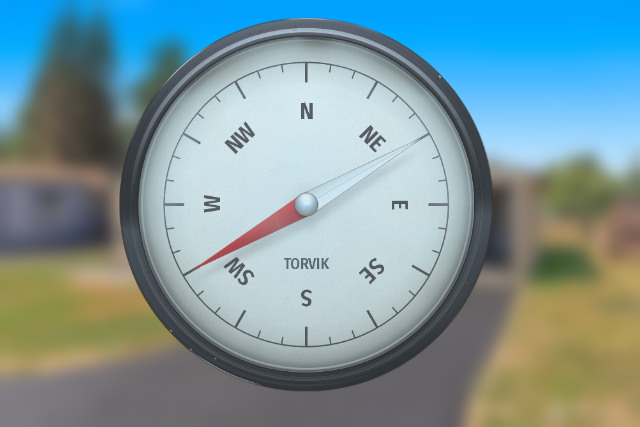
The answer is 240 °
